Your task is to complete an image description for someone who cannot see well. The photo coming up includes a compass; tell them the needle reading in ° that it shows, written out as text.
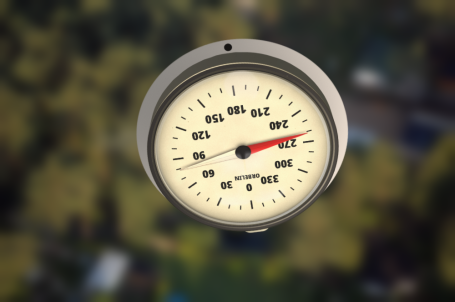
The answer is 260 °
